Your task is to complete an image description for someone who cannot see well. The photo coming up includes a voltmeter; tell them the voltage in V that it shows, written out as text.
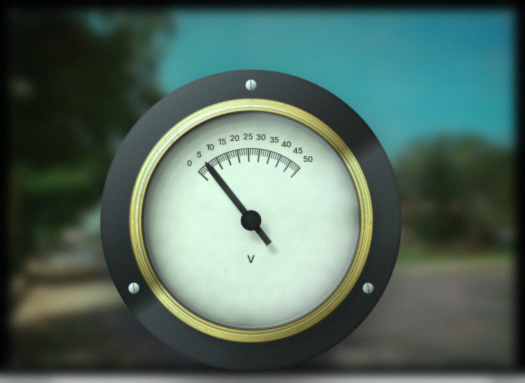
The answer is 5 V
